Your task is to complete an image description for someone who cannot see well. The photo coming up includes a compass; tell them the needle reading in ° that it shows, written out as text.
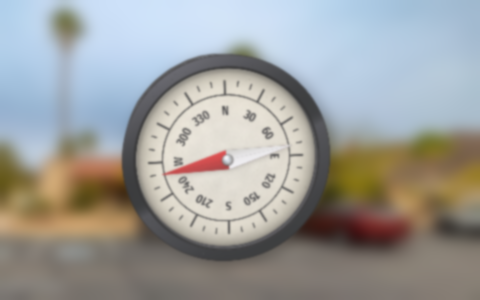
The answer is 260 °
